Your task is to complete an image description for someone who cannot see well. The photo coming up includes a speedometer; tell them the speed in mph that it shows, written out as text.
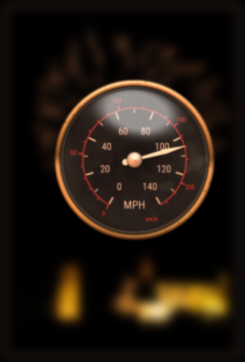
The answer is 105 mph
